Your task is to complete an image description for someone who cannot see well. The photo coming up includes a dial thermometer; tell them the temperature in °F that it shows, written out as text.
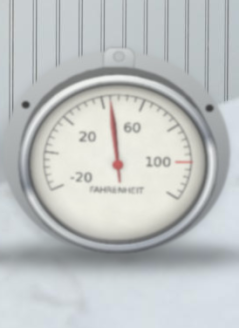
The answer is 44 °F
